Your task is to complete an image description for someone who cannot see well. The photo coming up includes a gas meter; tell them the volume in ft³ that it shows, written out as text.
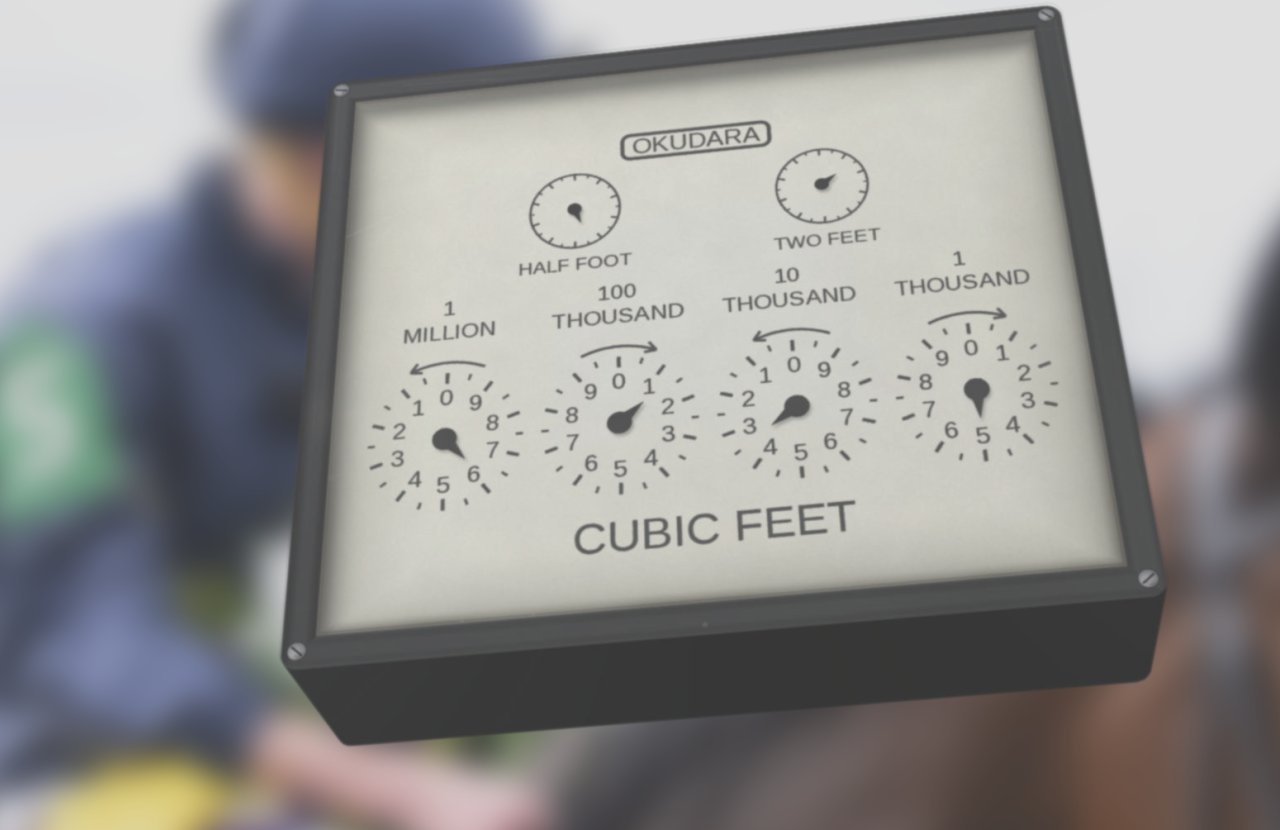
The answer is 613500 ft³
